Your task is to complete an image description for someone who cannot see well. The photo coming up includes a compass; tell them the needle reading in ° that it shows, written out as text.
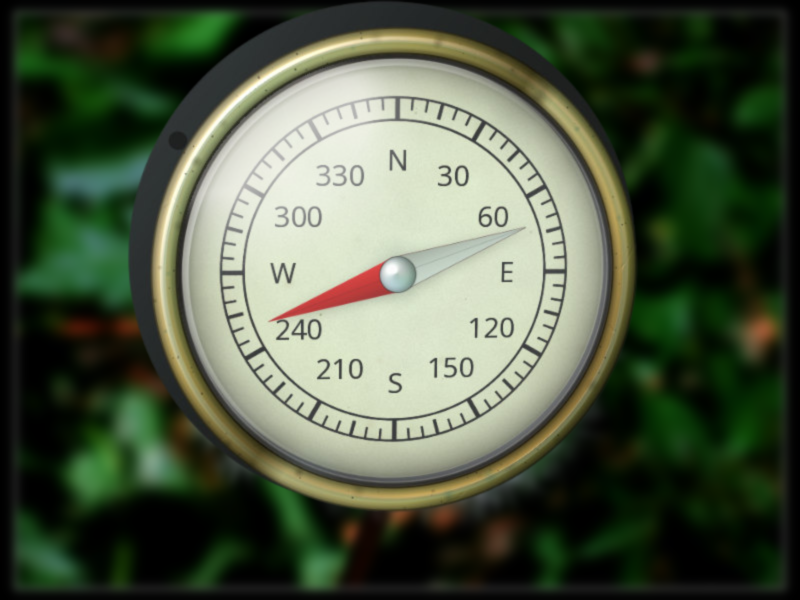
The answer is 250 °
